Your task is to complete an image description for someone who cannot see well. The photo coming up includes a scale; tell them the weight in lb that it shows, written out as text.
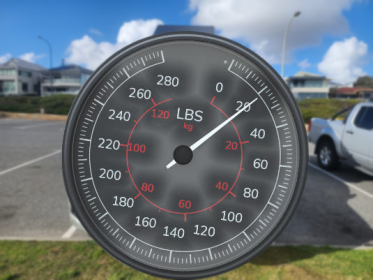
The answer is 22 lb
